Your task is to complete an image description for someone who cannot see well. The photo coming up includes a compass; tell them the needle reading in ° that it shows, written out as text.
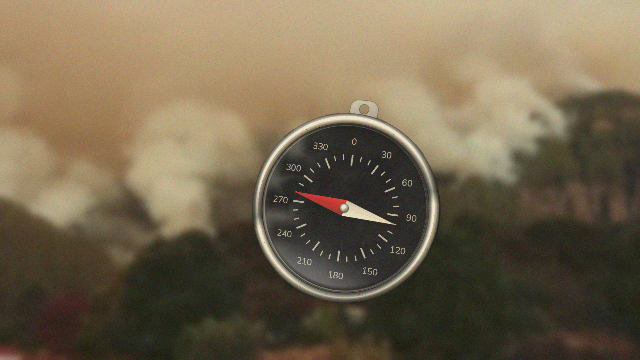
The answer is 280 °
